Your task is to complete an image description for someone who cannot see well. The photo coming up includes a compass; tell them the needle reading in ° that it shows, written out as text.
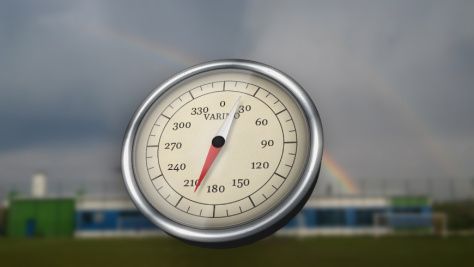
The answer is 200 °
